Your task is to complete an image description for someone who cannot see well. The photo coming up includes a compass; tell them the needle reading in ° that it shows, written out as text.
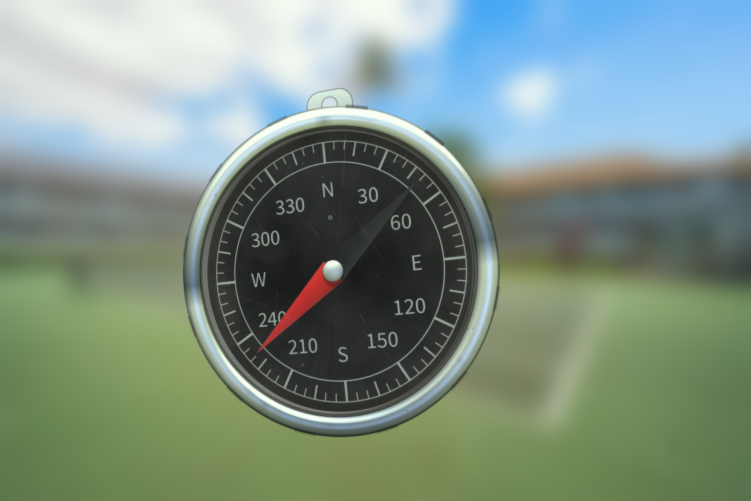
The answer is 230 °
